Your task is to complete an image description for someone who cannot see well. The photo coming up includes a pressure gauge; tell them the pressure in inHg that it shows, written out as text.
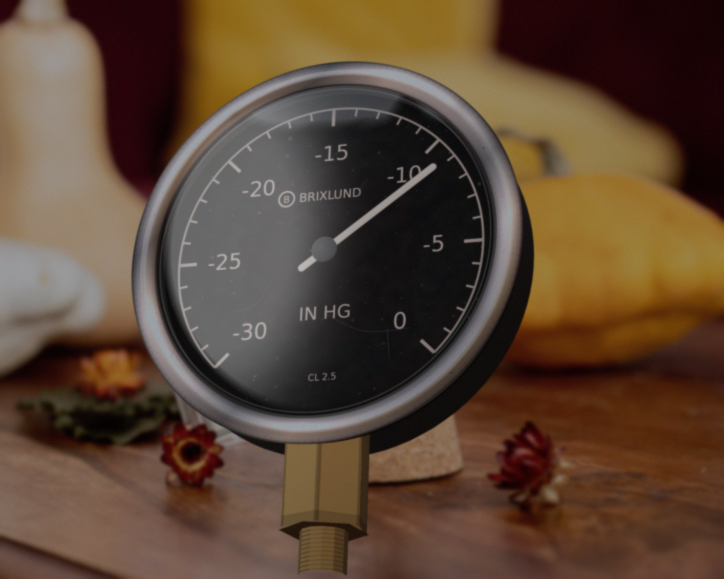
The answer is -9 inHg
